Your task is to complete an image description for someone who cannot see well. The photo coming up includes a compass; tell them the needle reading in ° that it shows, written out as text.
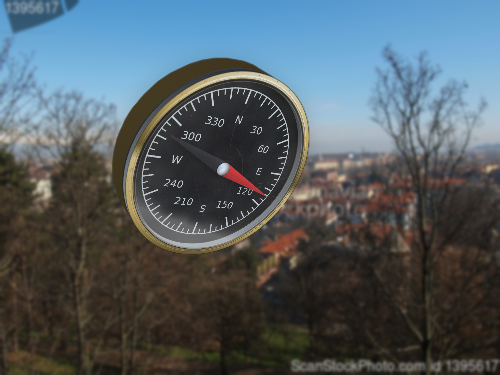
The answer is 110 °
